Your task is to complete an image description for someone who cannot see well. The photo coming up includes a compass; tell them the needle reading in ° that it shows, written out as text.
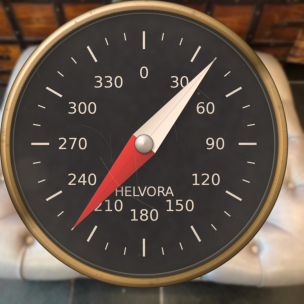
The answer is 220 °
